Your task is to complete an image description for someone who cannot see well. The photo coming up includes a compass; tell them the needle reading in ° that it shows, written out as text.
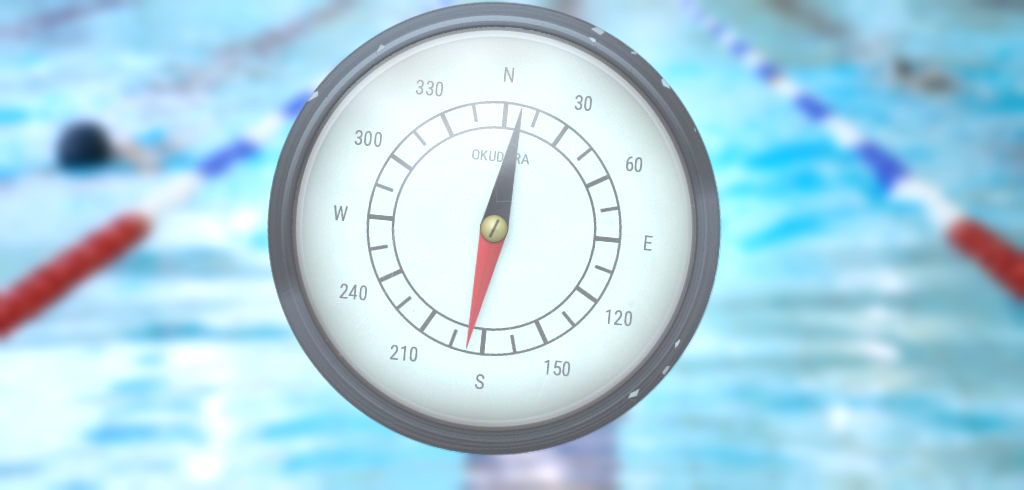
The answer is 187.5 °
